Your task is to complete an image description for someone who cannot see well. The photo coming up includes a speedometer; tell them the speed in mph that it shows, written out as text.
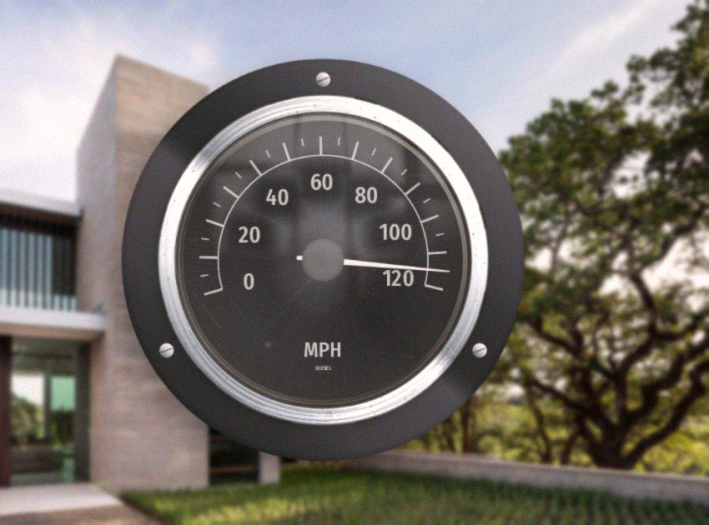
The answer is 115 mph
